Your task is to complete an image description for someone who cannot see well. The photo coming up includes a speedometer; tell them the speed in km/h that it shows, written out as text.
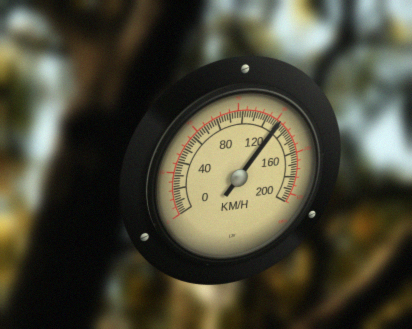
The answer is 130 km/h
